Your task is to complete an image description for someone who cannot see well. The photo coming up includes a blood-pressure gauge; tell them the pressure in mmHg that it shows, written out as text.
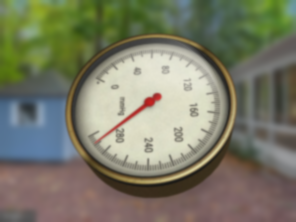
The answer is 290 mmHg
